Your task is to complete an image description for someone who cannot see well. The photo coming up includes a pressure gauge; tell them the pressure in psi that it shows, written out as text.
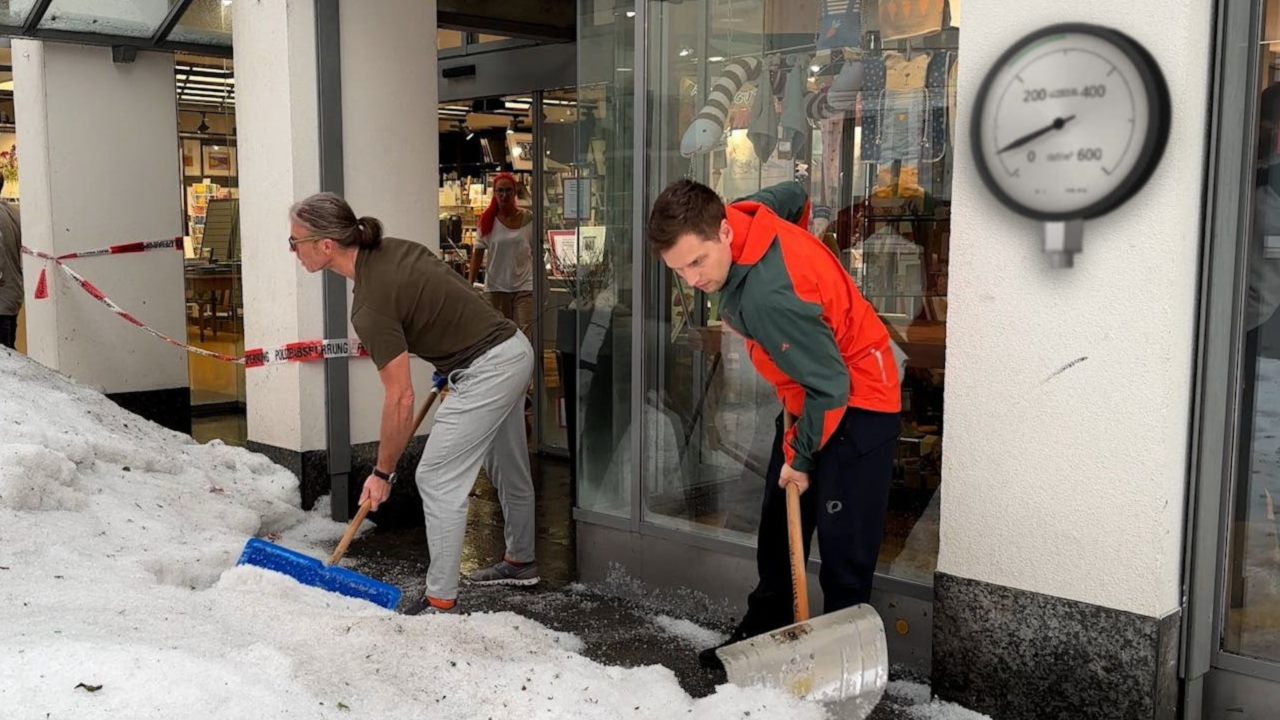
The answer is 50 psi
